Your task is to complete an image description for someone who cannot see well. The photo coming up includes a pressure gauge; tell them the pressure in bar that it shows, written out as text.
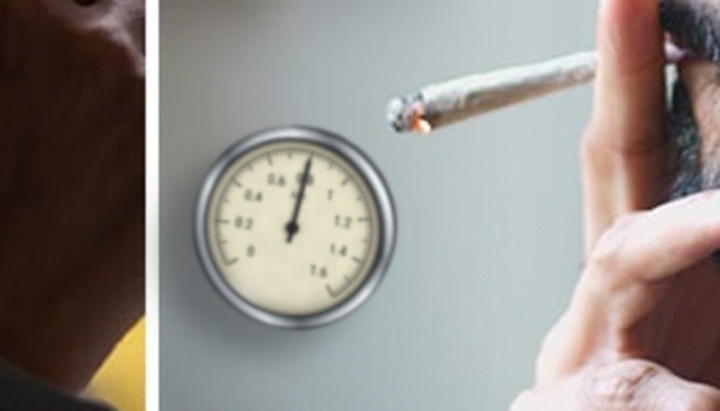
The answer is 0.8 bar
